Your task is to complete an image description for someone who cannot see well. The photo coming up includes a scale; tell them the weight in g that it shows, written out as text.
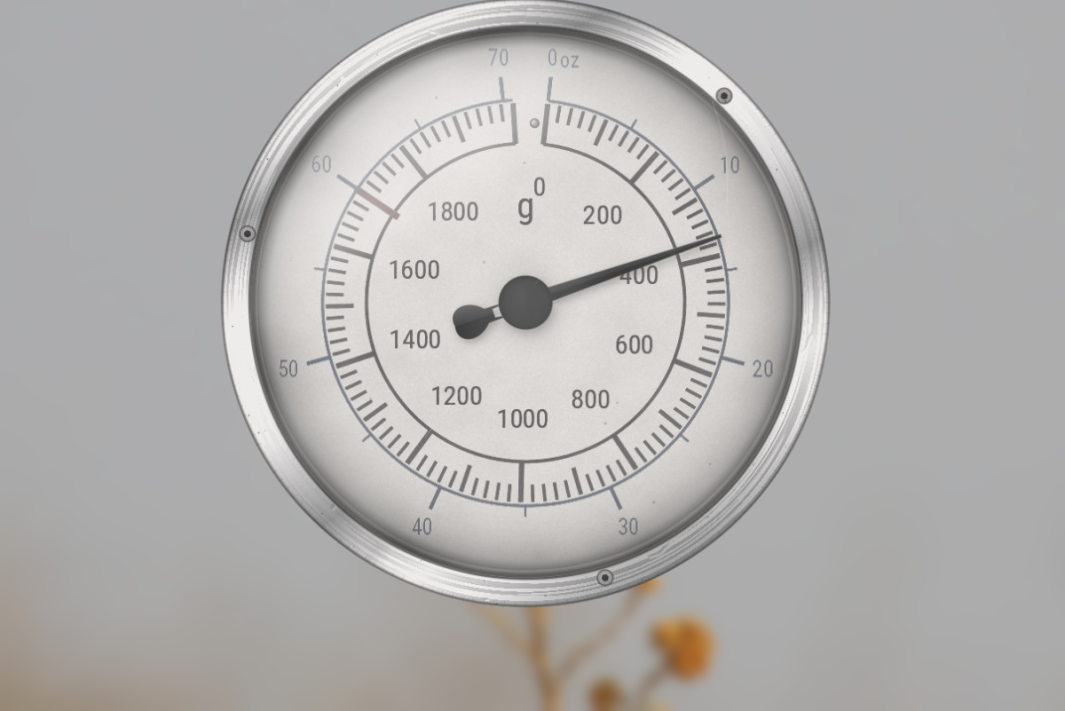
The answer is 370 g
